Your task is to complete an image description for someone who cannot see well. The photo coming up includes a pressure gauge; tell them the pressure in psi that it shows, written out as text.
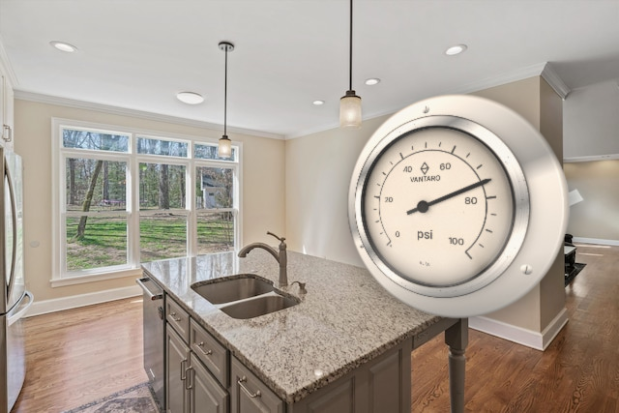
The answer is 75 psi
